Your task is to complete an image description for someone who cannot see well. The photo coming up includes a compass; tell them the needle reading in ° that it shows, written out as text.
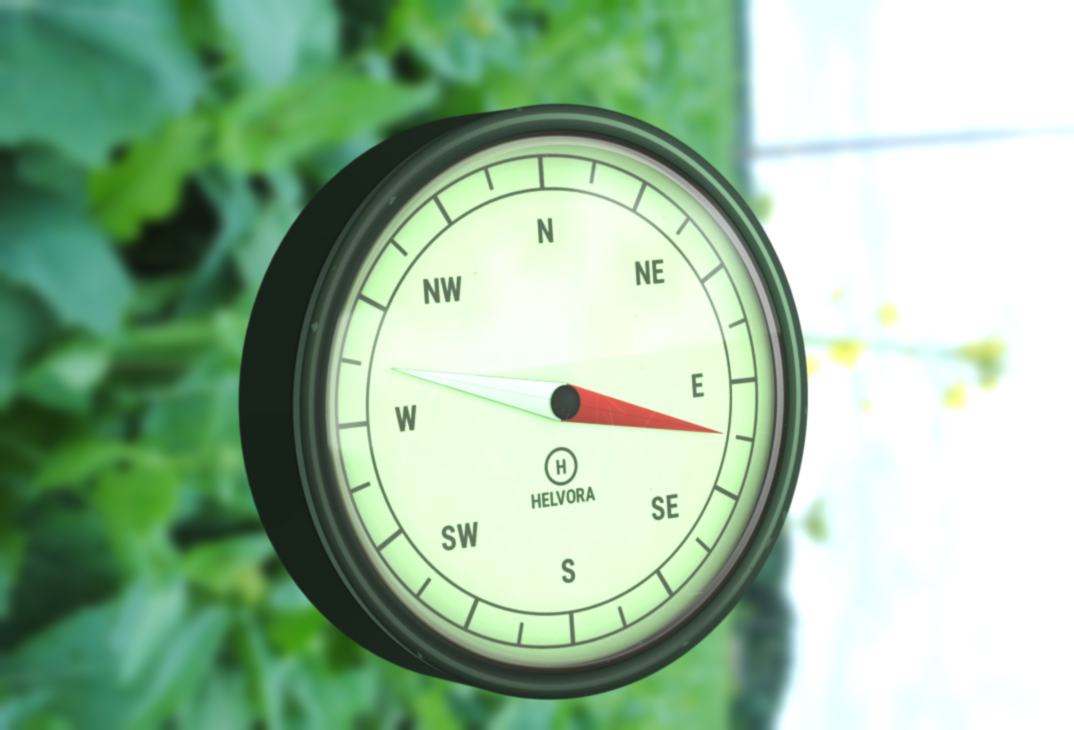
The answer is 105 °
